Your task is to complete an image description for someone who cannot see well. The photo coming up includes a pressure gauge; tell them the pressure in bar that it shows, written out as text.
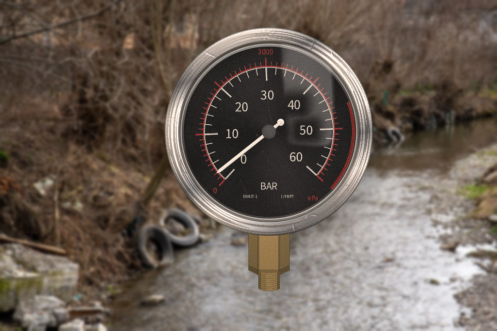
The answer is 2 bar
